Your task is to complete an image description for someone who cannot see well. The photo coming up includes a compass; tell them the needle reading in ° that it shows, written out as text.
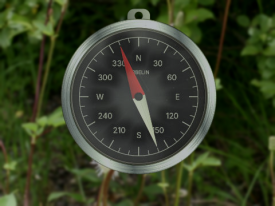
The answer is 340 °
